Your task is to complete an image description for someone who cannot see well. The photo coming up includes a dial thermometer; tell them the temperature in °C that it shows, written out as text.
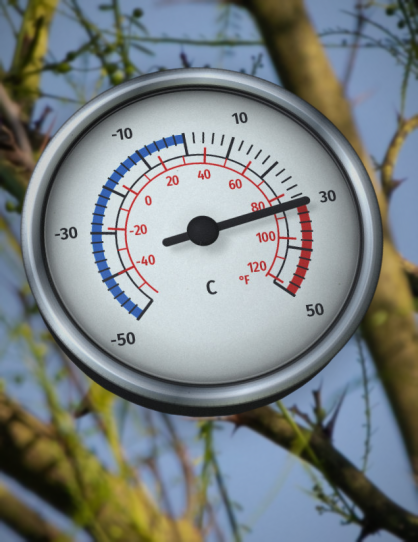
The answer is 30 °C
